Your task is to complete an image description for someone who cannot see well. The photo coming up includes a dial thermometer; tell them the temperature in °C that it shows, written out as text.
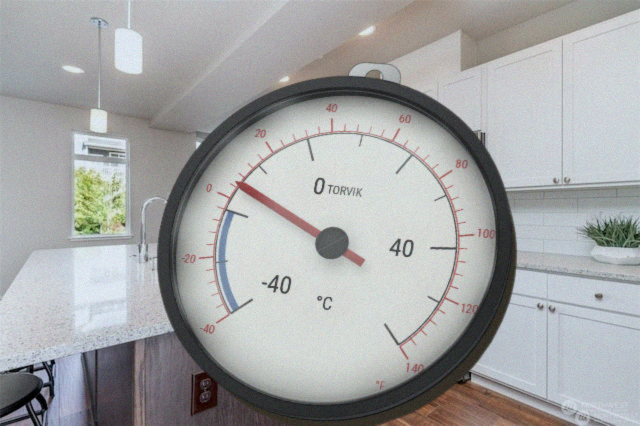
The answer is -15 °C
